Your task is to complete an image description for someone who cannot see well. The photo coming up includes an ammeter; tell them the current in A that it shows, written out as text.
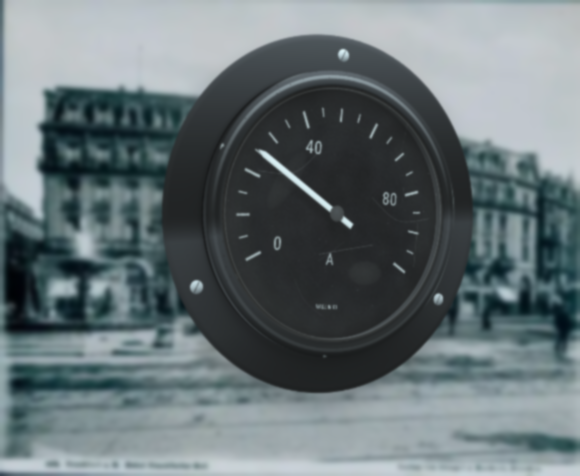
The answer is 25 A
